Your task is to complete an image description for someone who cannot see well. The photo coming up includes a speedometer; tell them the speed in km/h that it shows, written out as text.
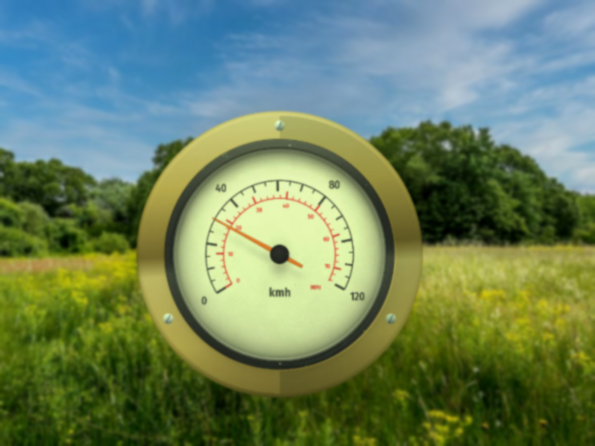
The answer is 30 km/h
